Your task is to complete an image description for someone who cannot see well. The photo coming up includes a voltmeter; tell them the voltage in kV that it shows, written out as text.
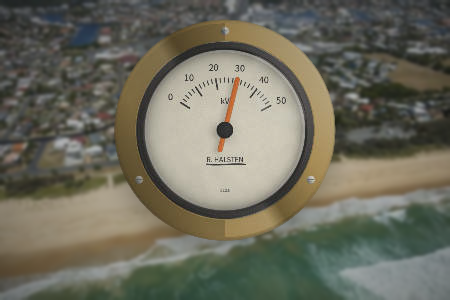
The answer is 30 kV
